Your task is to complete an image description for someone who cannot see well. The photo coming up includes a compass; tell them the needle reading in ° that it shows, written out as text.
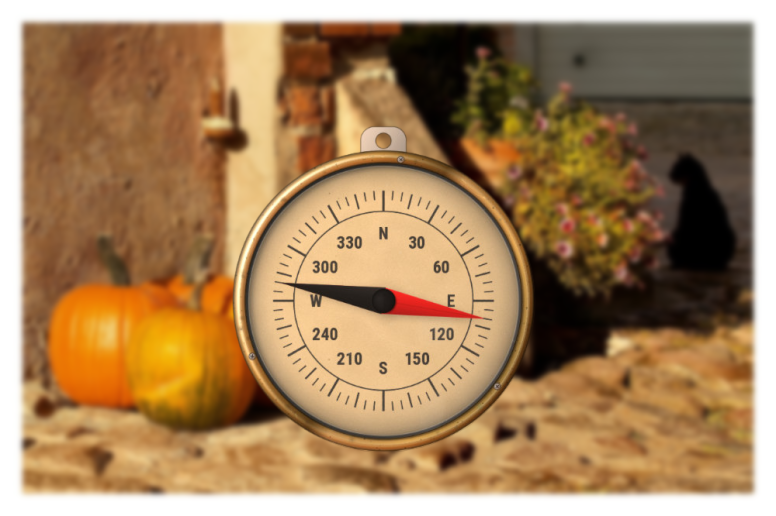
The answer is 100 °
